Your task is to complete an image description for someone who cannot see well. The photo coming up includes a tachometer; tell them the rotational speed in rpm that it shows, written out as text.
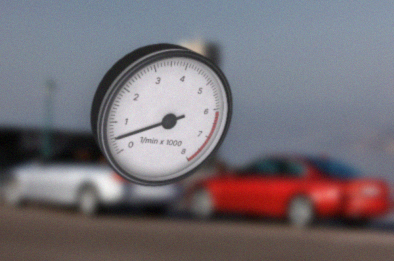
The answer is 500 rpm
